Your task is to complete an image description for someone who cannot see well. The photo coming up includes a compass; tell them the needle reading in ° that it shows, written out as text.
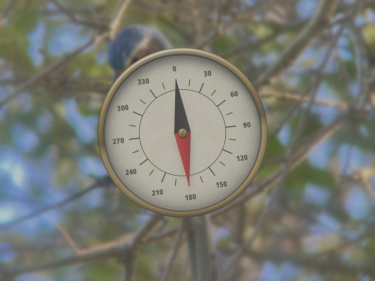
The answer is 180 °
